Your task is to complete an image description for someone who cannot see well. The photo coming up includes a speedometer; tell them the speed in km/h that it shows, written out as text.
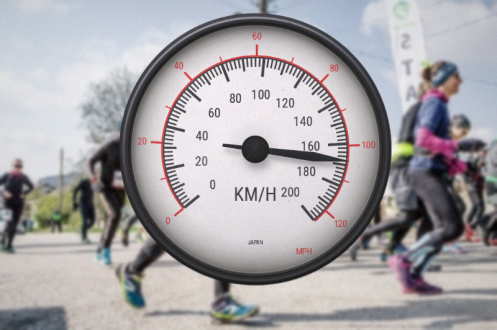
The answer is 168 km/h
